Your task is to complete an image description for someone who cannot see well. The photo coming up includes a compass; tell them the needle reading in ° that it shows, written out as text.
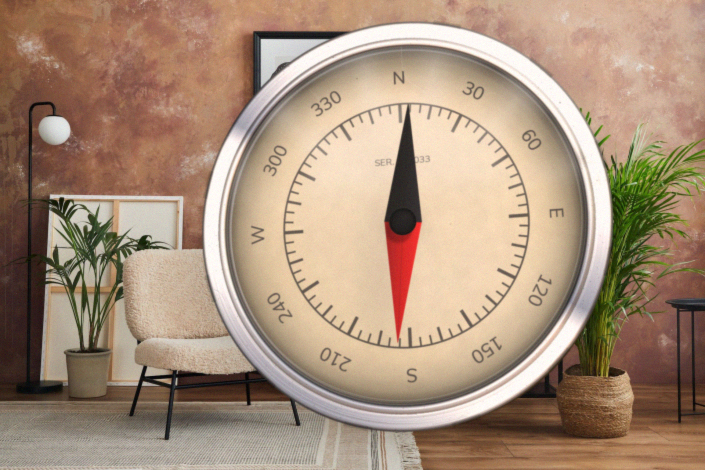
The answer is 185 °
